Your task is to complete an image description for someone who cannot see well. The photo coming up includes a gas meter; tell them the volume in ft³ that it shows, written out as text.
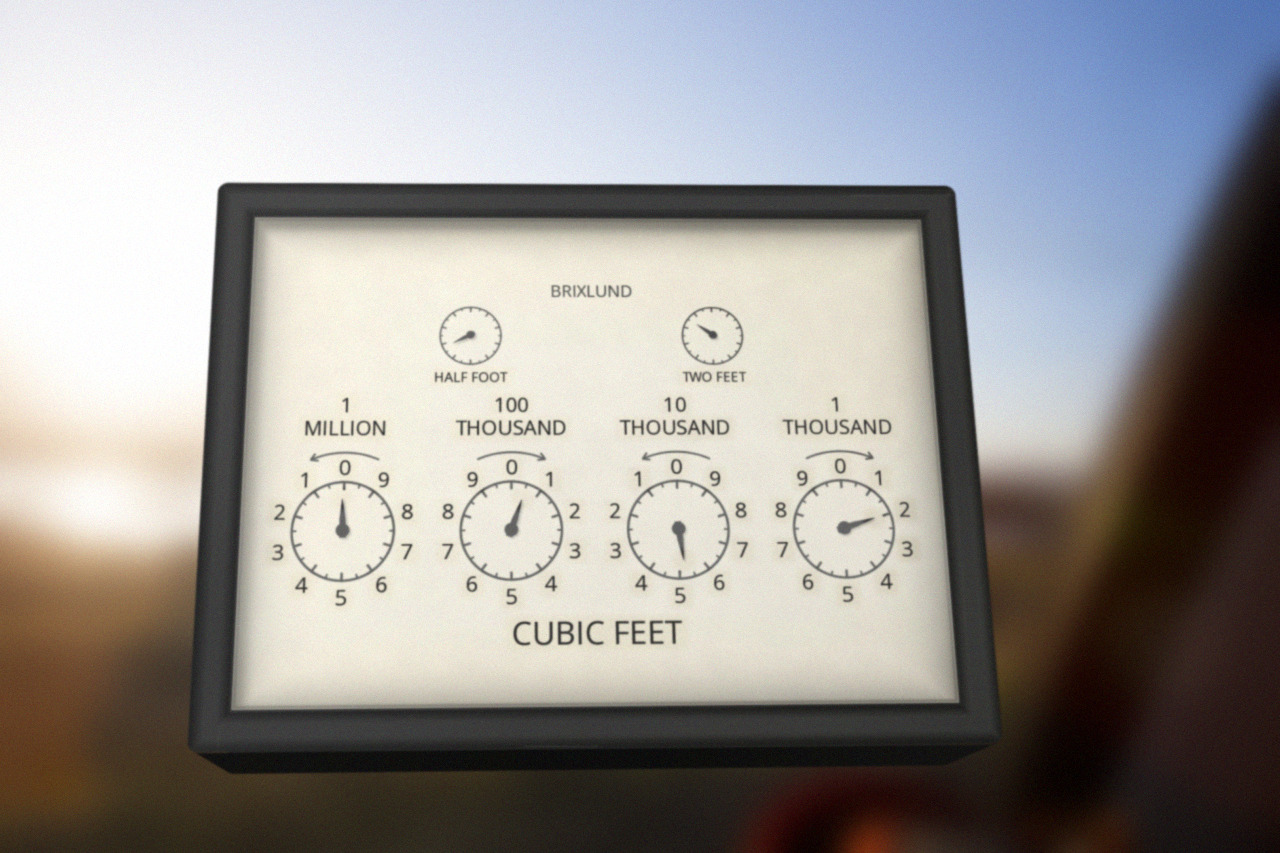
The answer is 5200 ft³
